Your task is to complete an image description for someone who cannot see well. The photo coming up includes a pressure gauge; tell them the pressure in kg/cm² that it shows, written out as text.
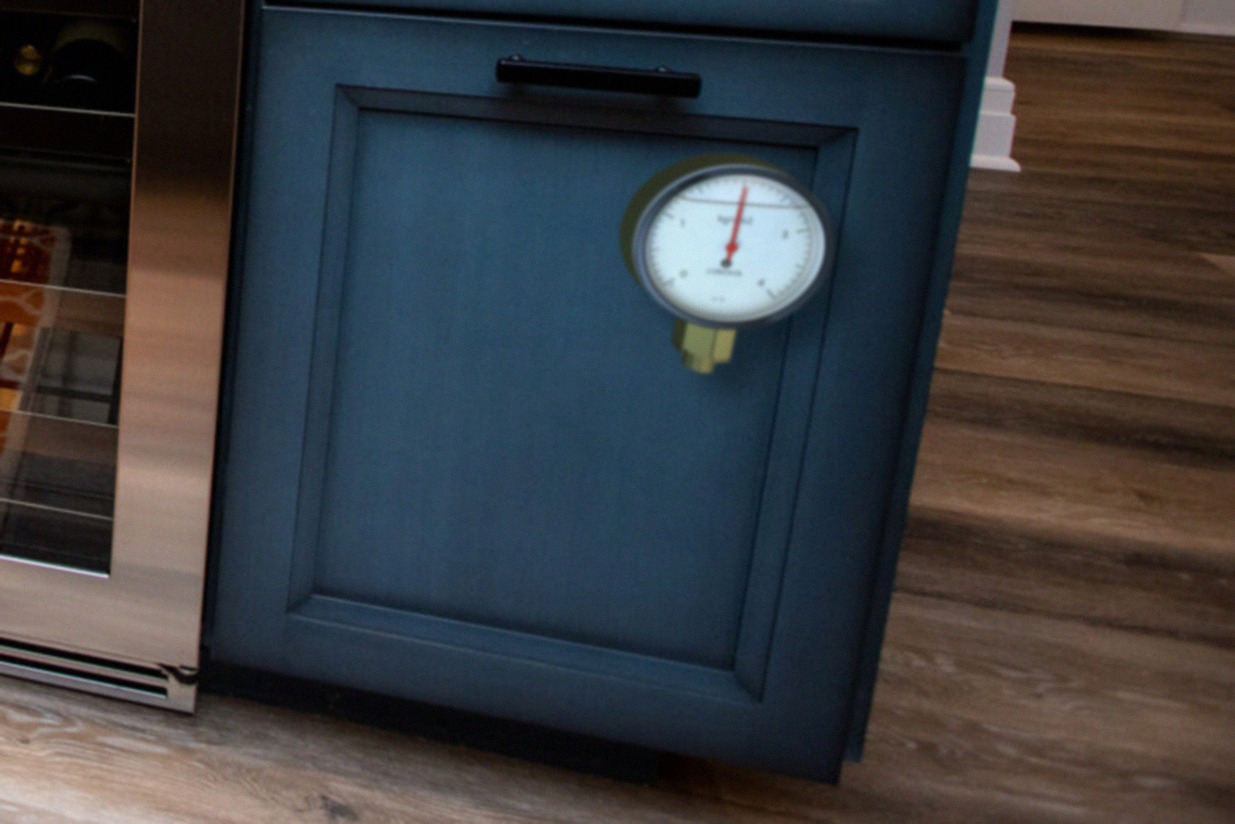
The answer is 2 kg/cm²
